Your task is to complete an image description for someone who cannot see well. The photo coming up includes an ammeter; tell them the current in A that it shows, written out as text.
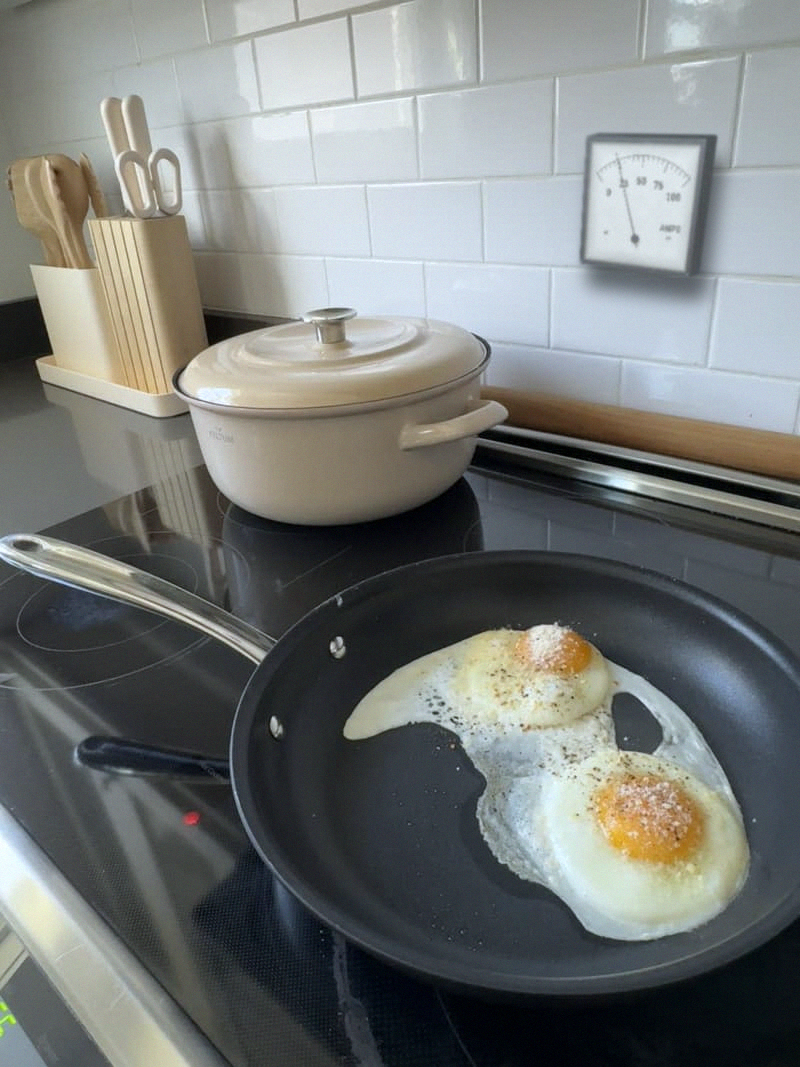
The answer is 25 A
